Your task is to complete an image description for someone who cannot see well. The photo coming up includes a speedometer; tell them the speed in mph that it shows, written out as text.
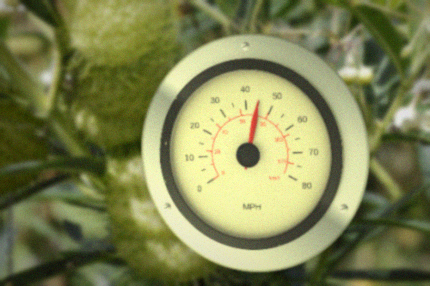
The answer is 45 mph
